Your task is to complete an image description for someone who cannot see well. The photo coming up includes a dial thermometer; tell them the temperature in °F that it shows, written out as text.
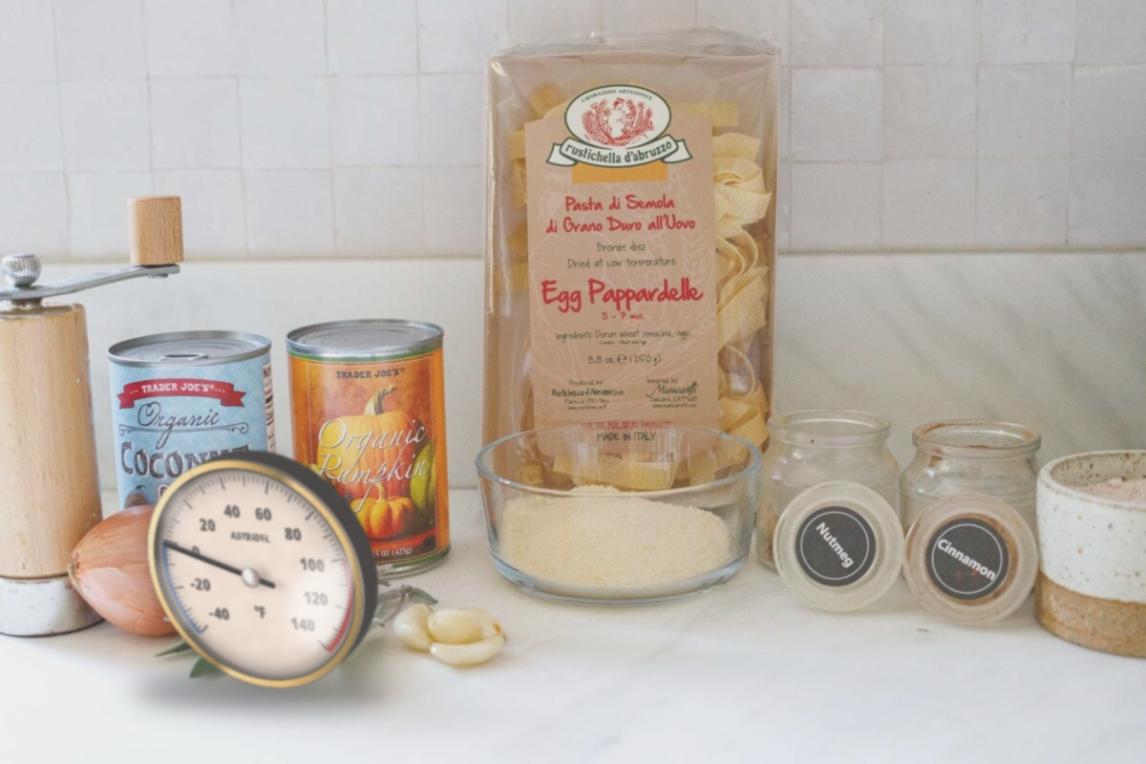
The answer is 0 °F
